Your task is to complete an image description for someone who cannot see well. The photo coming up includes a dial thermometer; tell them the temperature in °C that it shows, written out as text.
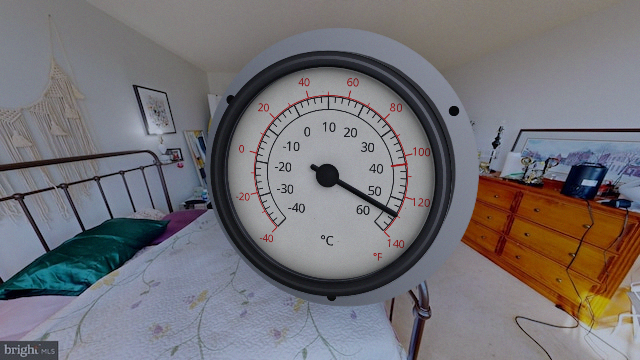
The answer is 54 °C
